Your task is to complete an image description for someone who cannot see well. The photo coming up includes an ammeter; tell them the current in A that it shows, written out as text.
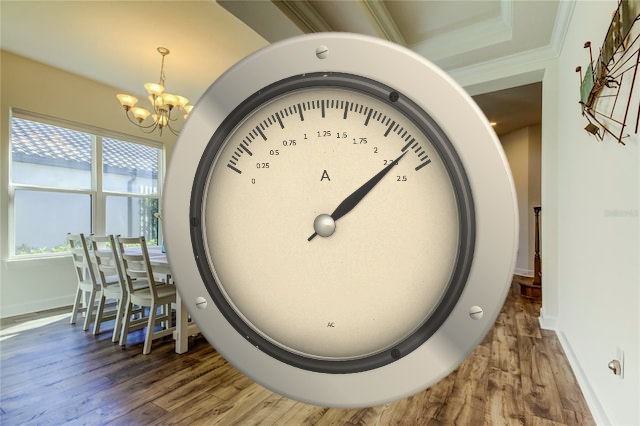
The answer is 2.3 A
